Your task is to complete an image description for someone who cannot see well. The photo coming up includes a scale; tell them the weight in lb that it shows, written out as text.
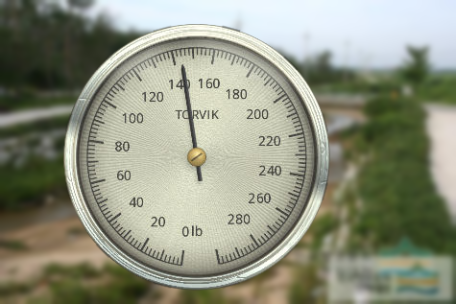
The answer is 144 lb
